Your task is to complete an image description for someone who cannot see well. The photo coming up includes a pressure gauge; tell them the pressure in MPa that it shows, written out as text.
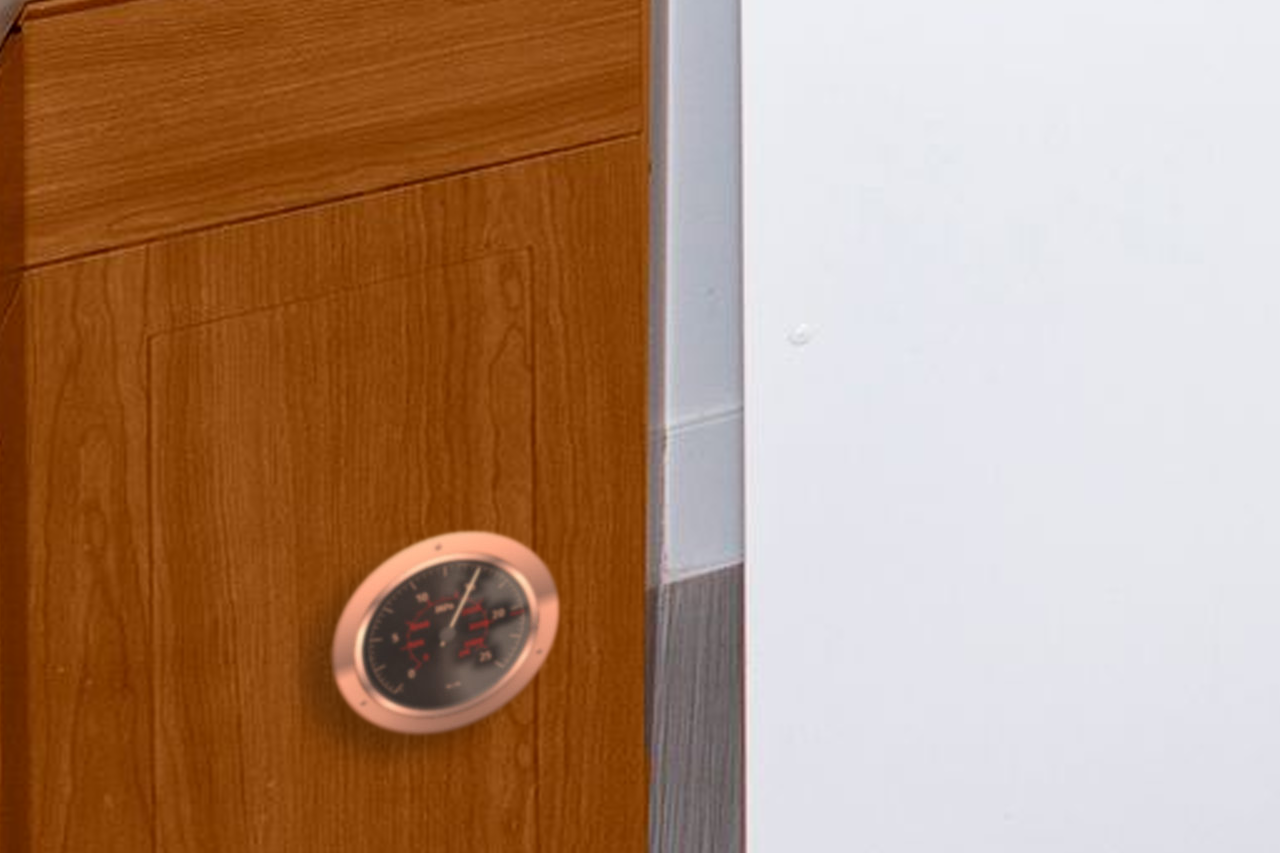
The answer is 15 MPa
